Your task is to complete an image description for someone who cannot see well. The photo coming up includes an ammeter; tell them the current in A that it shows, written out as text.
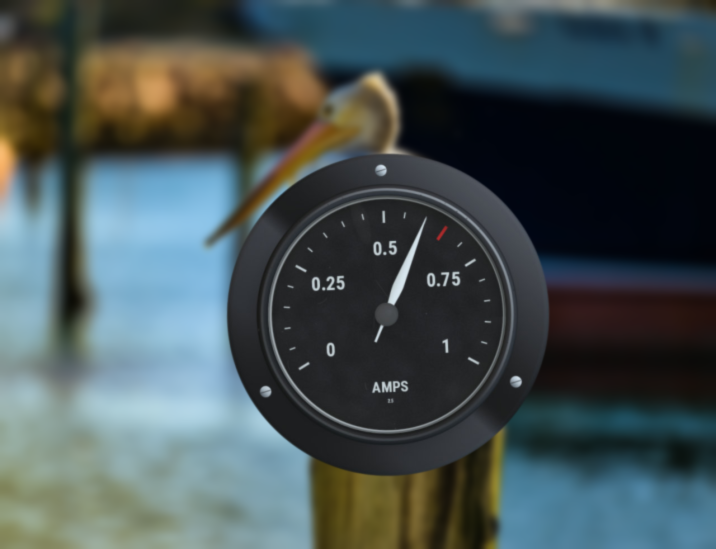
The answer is 0.6 A
